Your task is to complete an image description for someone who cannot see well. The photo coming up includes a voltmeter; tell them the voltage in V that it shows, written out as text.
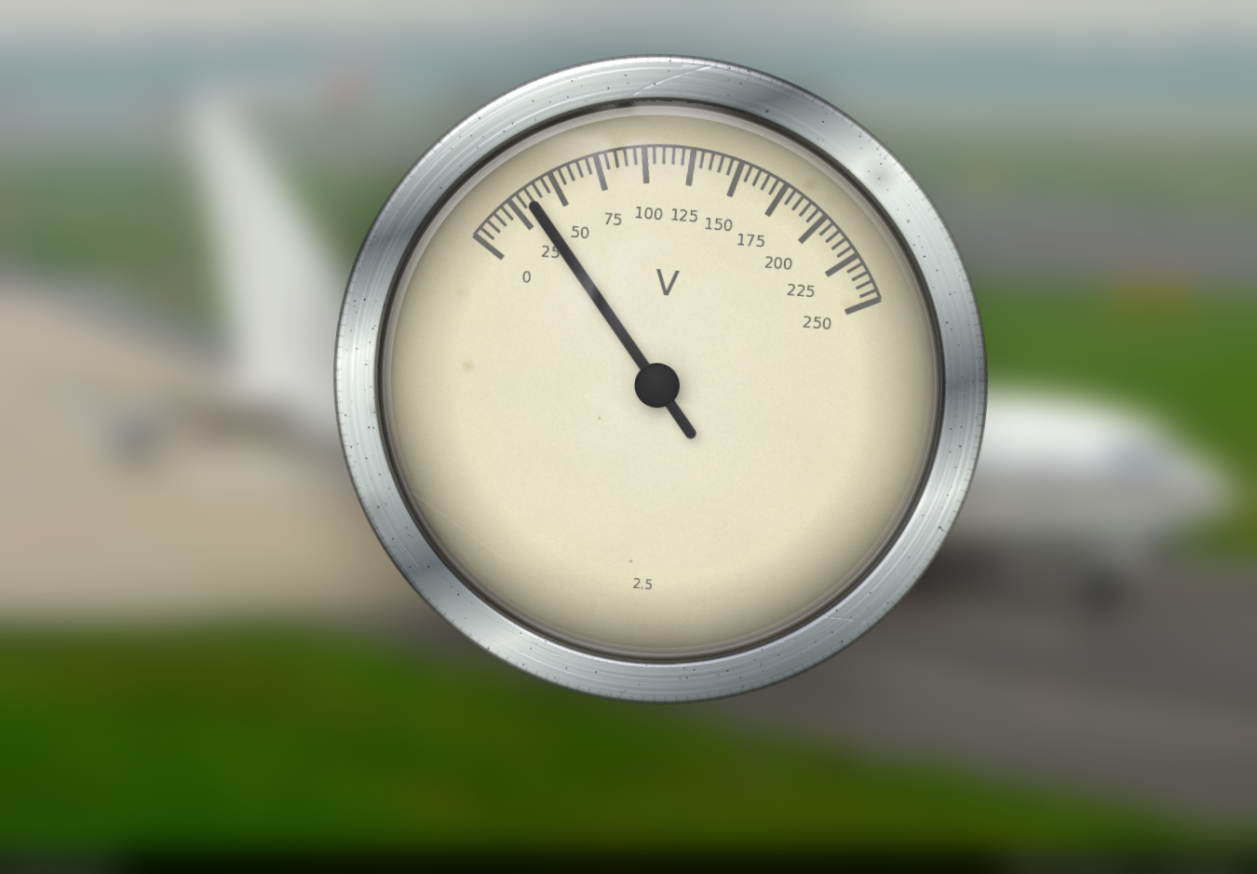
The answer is 35 V
